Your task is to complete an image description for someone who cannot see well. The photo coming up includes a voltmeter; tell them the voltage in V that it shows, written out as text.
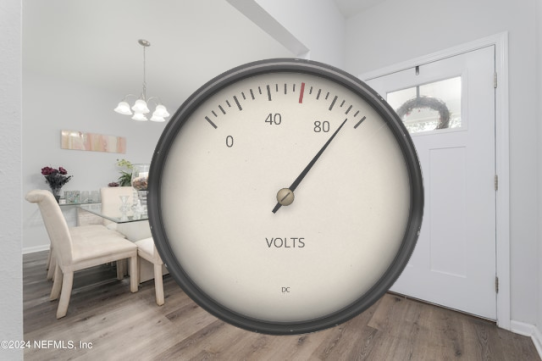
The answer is 92.5 V
